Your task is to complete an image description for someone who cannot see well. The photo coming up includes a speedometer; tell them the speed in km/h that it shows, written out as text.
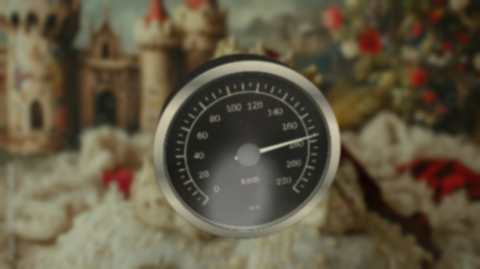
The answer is 175 km/h
